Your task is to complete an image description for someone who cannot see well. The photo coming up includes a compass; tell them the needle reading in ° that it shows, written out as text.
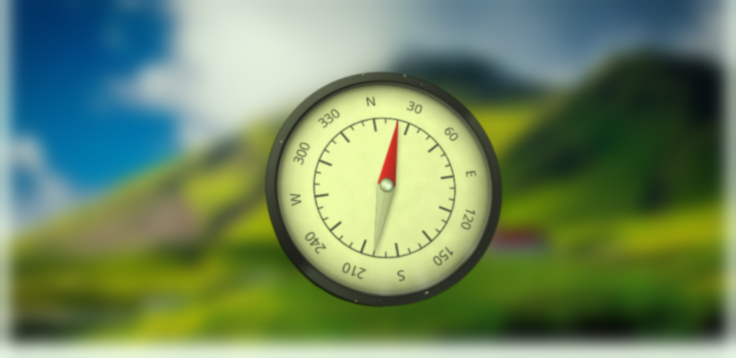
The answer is 20 °
